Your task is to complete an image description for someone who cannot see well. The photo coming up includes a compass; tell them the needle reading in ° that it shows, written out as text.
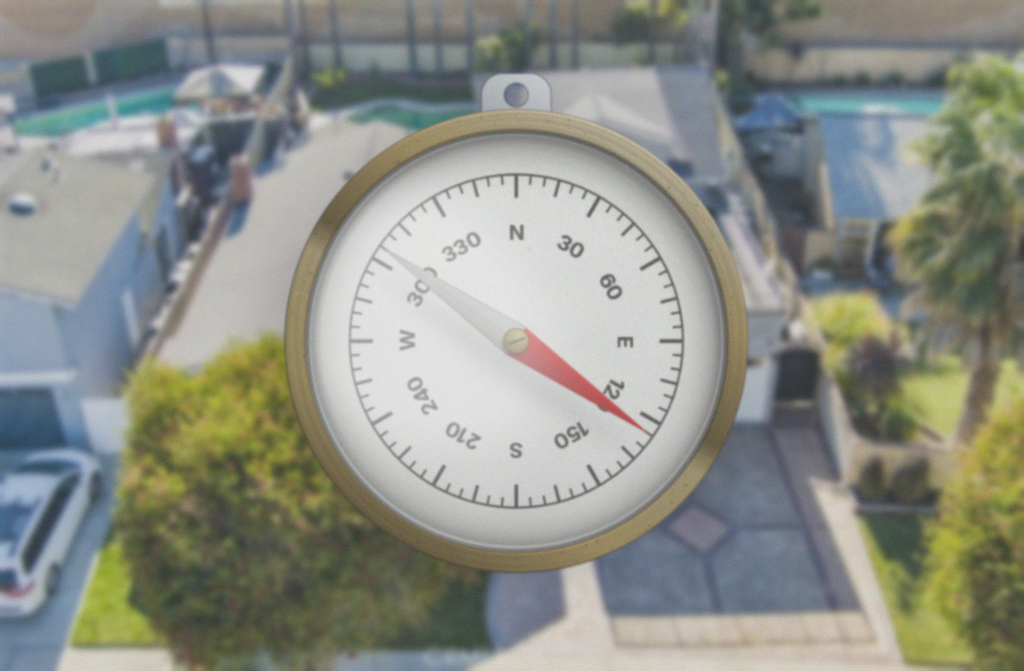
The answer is 125 °
